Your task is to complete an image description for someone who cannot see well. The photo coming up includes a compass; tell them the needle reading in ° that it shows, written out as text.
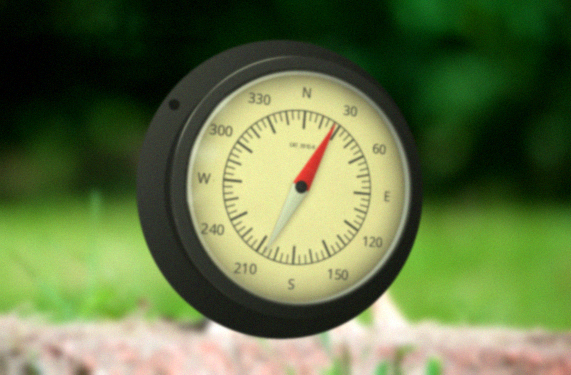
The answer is 25 °
